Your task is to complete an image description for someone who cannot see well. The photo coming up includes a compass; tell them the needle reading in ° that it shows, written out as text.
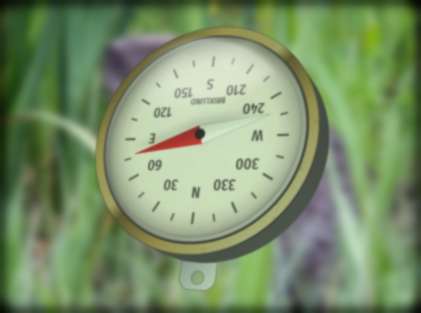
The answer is 75 °
